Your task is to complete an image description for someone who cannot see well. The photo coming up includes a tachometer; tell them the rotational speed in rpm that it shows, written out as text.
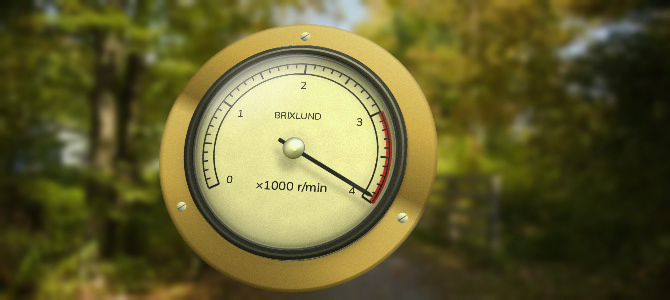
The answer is 3950 rpm
